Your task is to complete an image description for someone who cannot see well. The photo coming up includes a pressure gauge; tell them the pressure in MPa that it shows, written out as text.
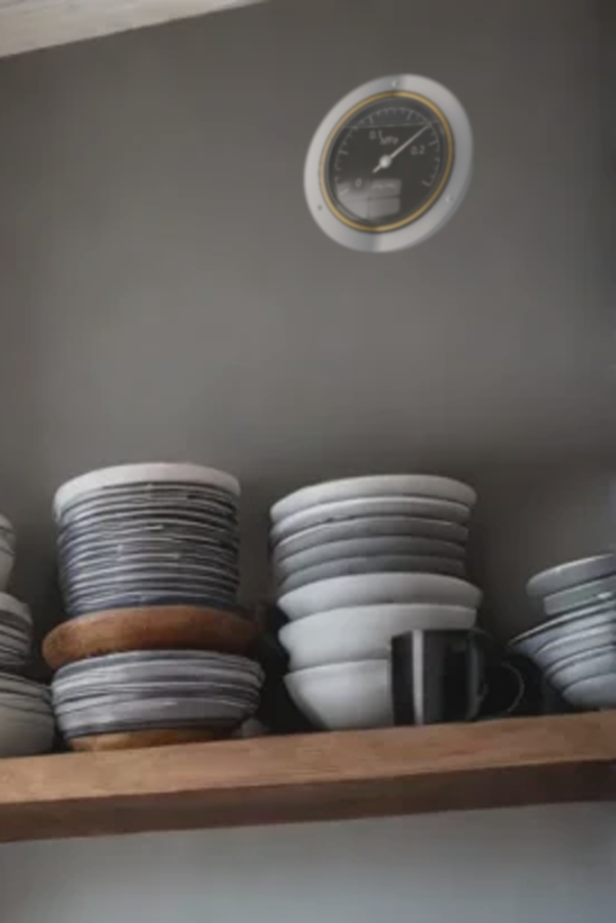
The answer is 0.18 MPa
